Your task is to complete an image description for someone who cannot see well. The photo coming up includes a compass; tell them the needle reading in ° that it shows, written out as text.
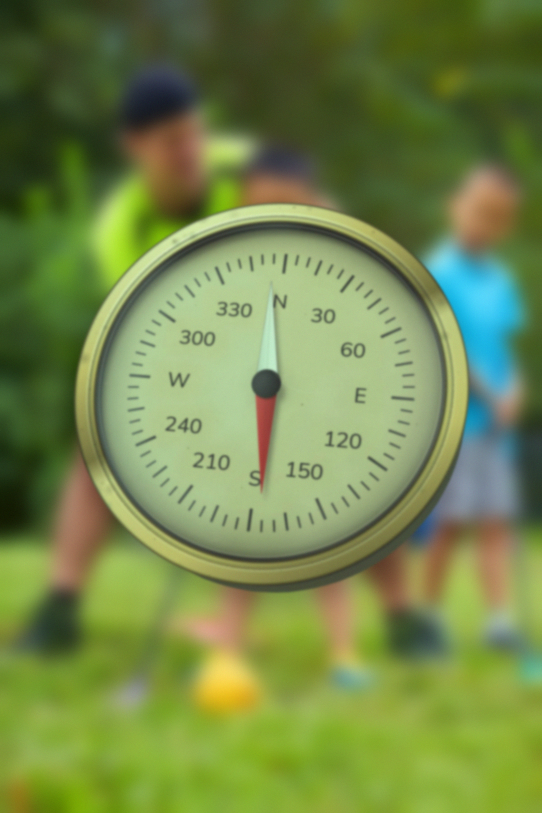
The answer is 175 °
